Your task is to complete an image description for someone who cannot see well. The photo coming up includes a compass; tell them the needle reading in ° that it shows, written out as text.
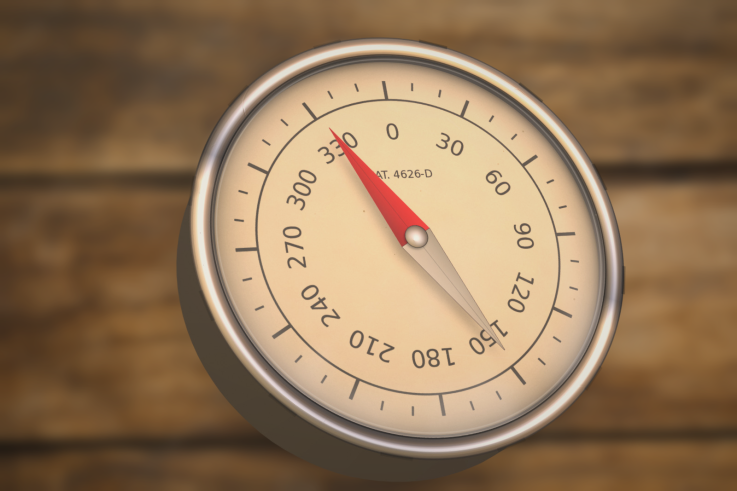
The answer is 330 °
